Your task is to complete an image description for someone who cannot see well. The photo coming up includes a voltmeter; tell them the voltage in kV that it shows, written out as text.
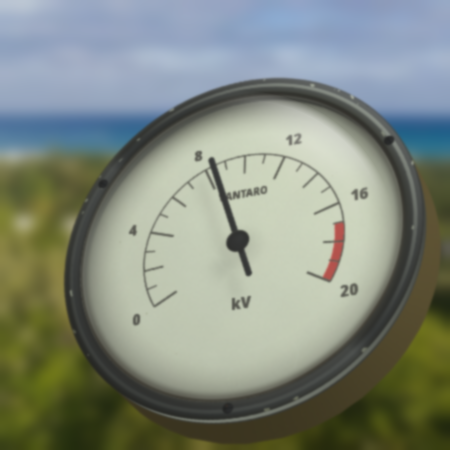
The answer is 8.5 kV
